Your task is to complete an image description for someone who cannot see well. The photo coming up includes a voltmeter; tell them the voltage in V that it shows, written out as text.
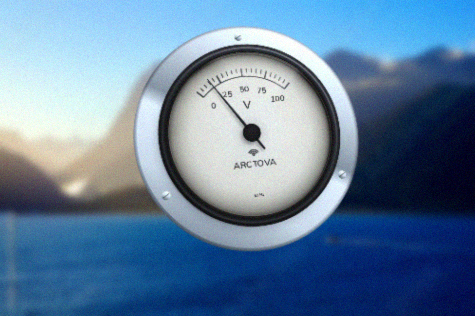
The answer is 15 V
